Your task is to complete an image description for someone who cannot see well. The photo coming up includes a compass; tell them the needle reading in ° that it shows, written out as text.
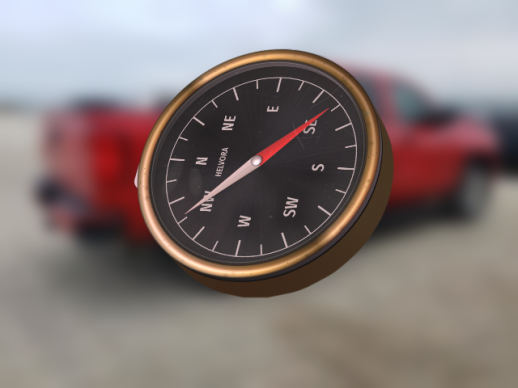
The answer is 135 °
